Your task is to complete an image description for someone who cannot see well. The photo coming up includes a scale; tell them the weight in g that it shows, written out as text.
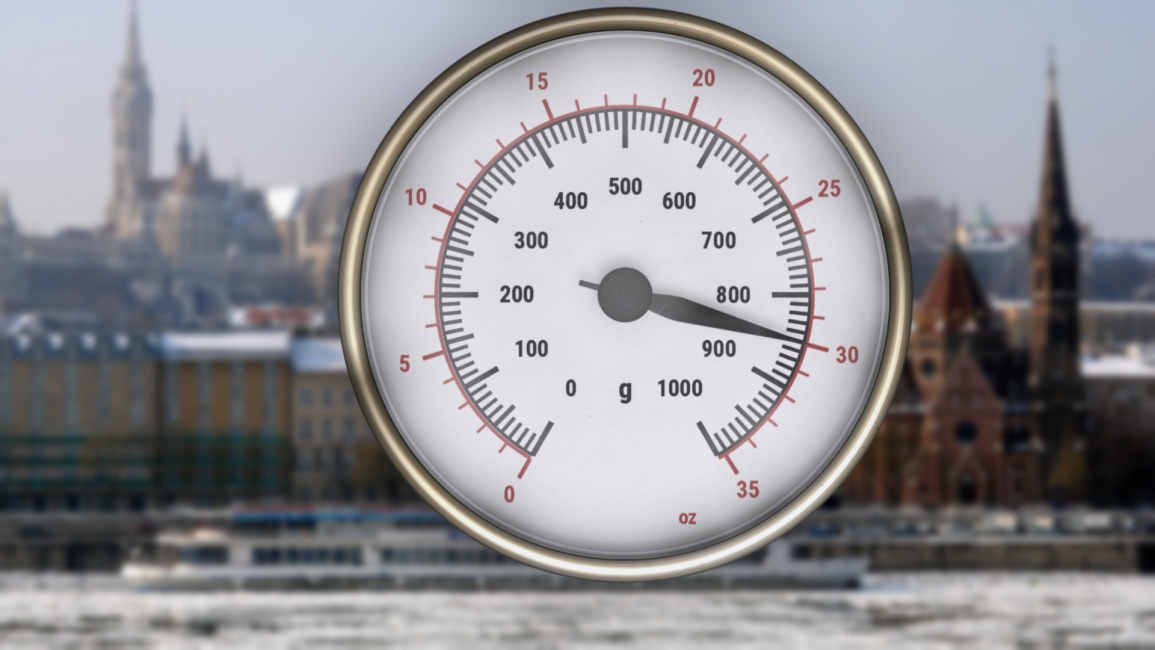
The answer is 850 g
